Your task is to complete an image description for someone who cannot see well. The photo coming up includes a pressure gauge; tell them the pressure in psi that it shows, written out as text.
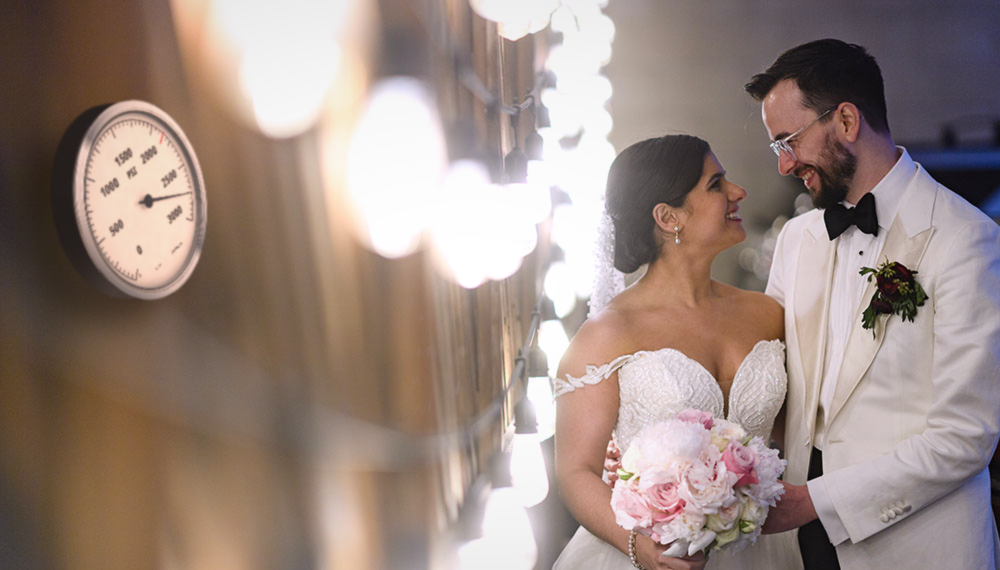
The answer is 2750 psi
